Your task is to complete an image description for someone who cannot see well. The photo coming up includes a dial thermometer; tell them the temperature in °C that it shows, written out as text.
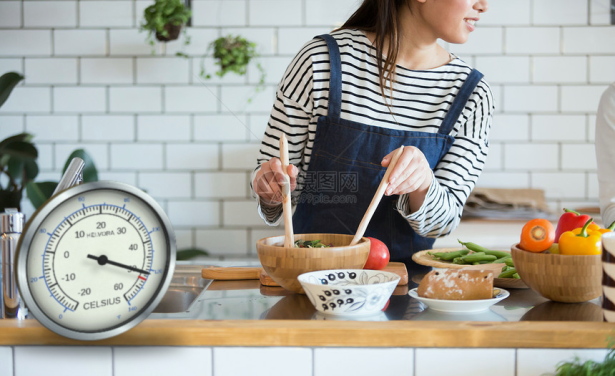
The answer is 50 °C
